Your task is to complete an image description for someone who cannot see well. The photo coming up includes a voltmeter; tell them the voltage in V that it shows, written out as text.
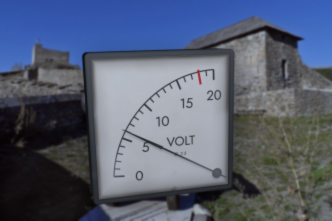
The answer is 6 V
